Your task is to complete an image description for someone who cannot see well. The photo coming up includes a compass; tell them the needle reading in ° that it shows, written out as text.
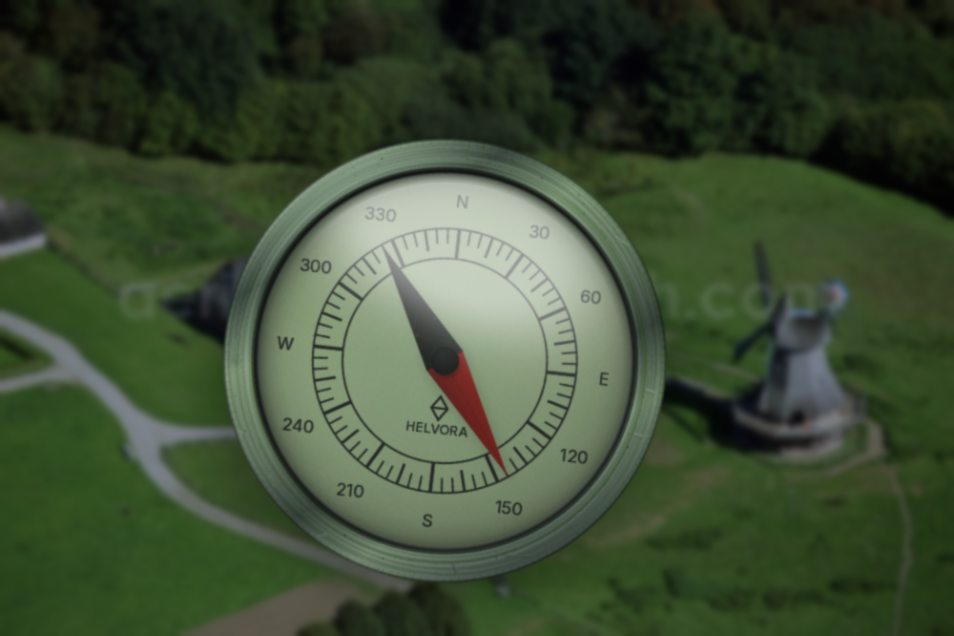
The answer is 145 °
